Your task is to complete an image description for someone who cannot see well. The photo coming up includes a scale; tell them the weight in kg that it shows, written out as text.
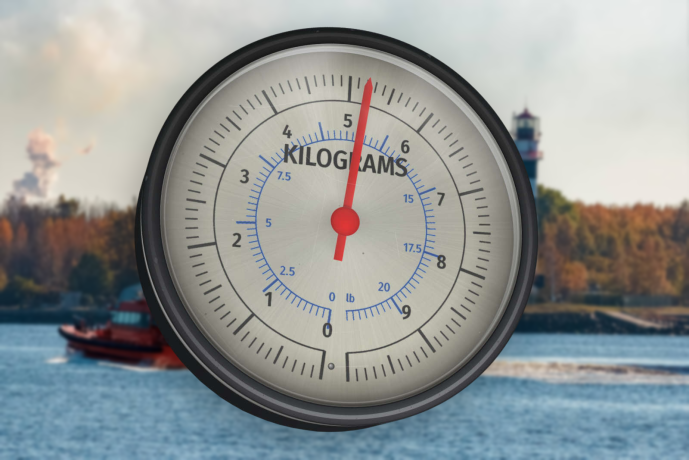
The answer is 5.2 kg
